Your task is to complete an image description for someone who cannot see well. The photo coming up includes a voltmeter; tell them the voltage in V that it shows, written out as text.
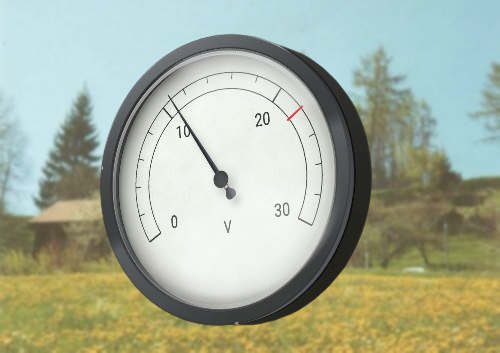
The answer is 11 V
